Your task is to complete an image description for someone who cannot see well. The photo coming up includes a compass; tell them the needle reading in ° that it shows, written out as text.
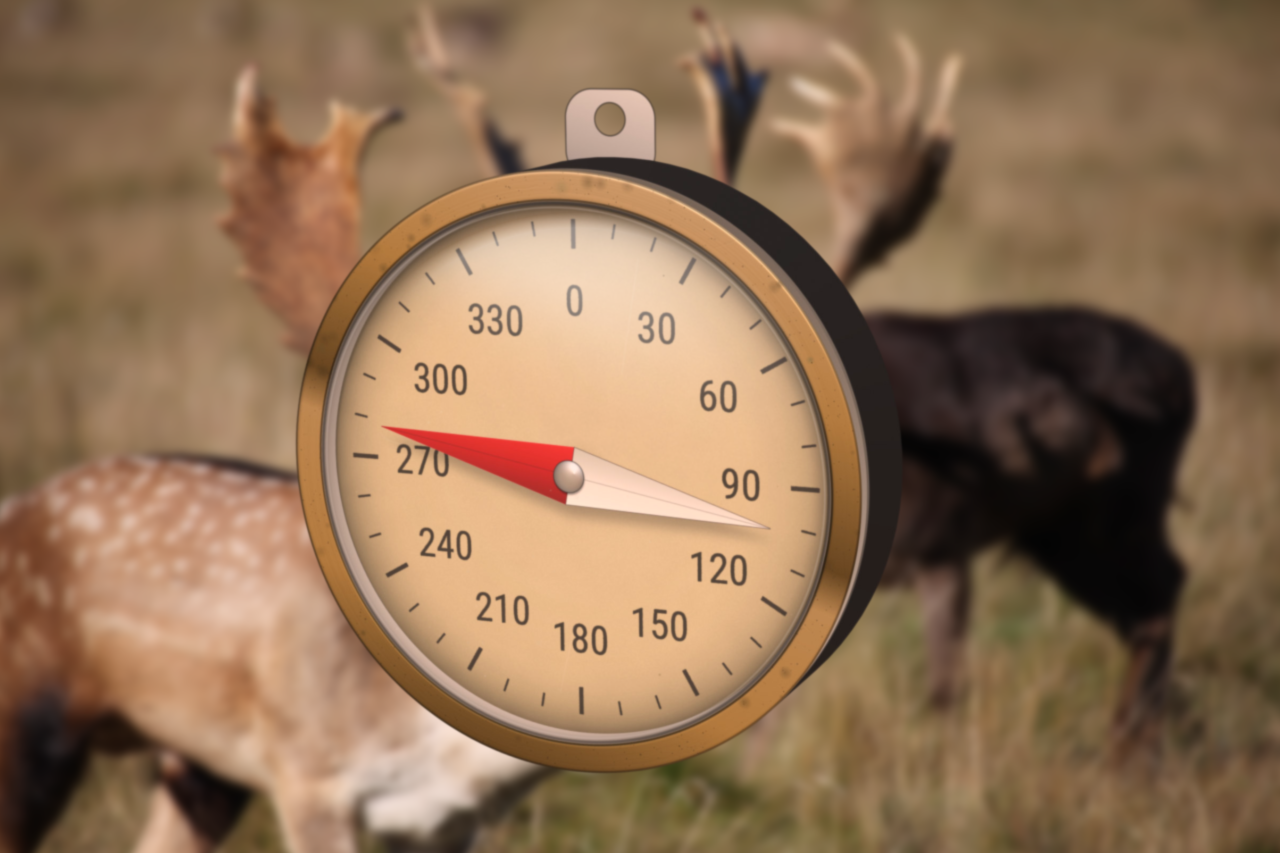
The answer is 280 °
